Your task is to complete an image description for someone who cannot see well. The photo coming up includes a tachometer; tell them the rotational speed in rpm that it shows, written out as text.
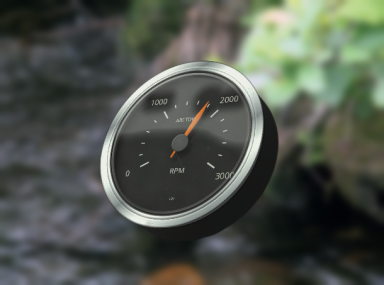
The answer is 1800 rpm
